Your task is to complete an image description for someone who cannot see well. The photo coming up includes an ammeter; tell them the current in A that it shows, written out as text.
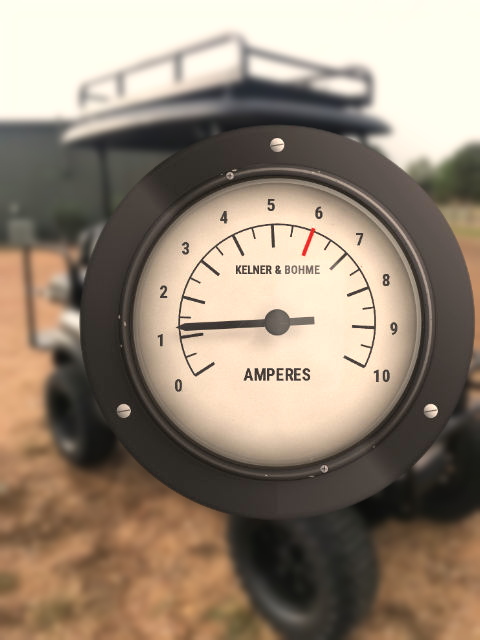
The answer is 1.25 A
